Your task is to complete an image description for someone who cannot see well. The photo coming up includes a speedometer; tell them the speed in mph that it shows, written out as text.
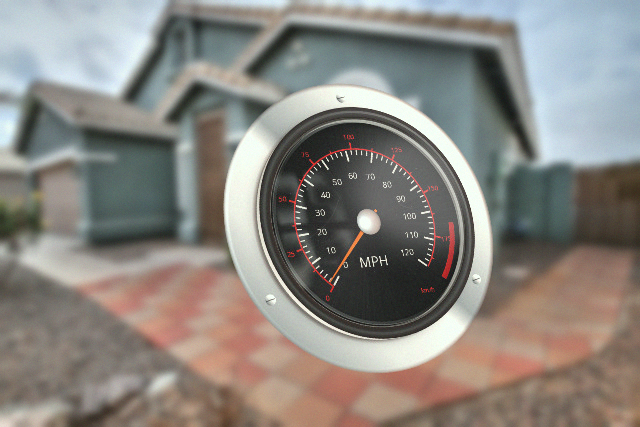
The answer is 2 mph
